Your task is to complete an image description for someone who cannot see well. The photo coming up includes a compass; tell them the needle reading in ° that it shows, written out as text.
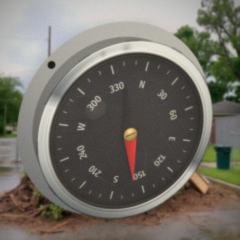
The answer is 160 °
